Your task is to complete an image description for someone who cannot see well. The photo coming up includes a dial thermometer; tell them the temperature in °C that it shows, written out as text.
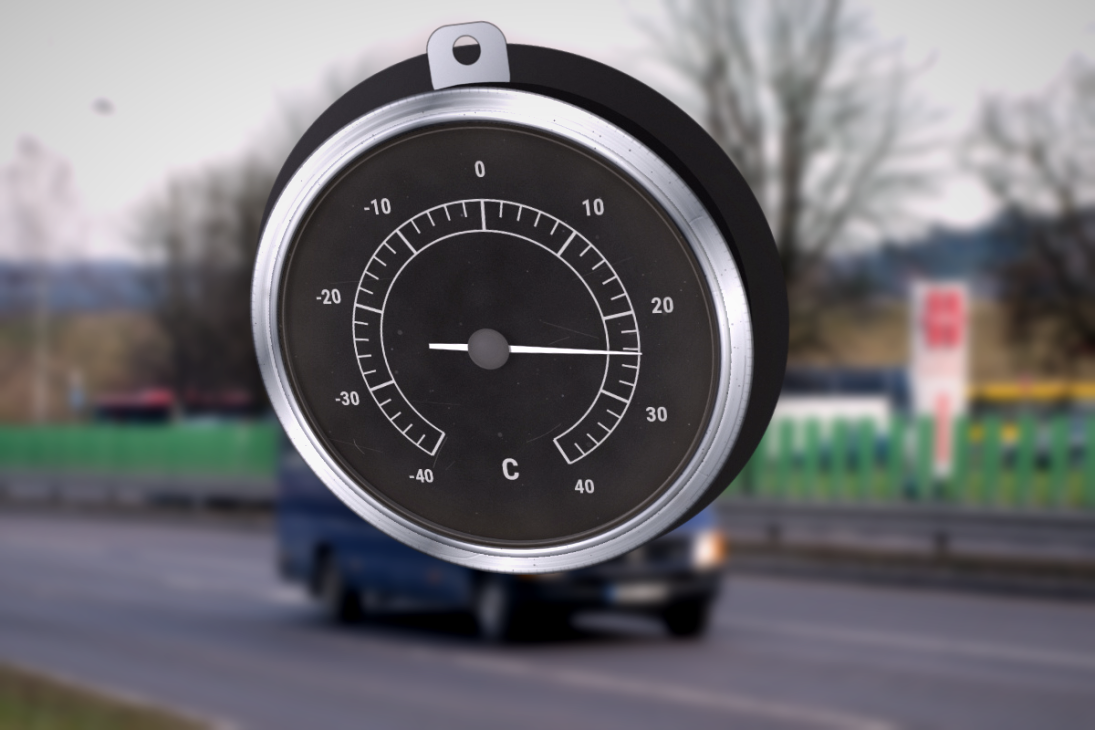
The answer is 24 °C
